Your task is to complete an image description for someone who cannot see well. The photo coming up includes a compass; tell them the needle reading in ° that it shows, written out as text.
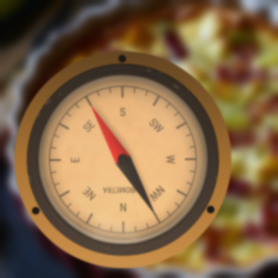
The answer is 150 °
